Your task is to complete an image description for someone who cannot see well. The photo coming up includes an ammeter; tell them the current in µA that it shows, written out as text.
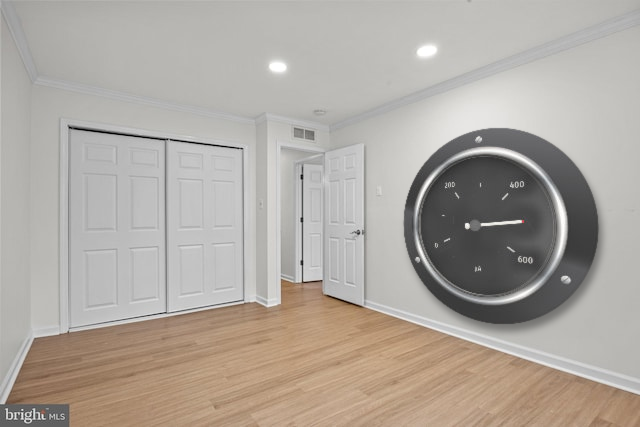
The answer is 500 µA
